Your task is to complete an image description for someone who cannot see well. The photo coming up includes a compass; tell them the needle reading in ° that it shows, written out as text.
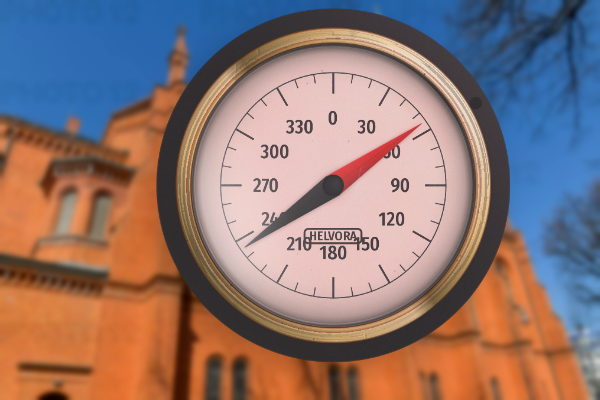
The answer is 55 °
